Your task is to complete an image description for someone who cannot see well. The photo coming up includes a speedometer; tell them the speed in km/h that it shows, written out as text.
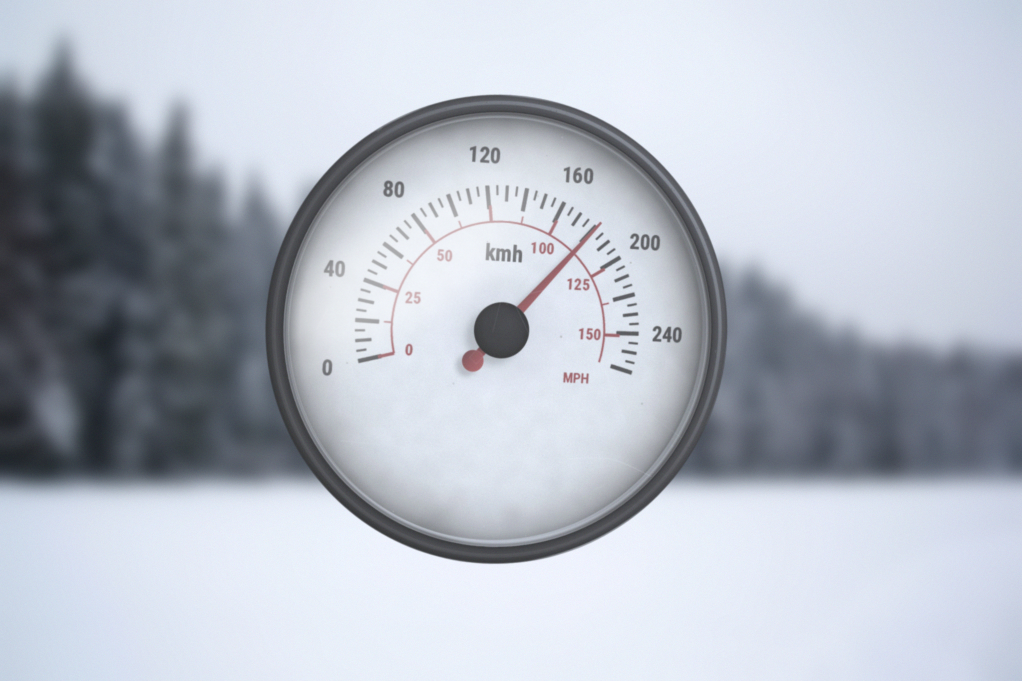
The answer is 180 km/h
